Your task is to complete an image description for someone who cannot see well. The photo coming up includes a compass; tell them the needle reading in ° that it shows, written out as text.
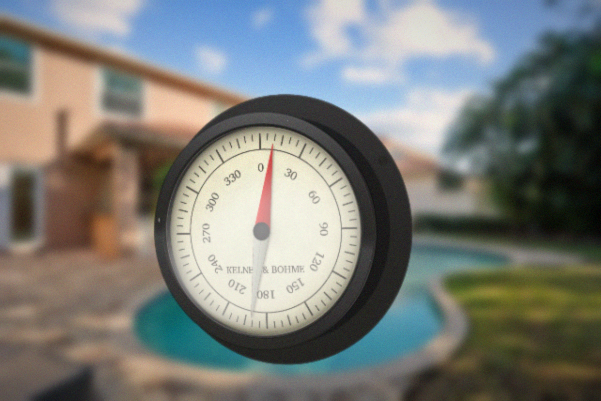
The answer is 10 °
